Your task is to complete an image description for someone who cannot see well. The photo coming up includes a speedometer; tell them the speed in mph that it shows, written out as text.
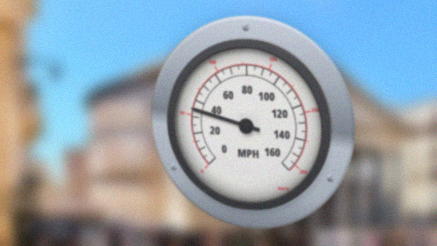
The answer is 35 mph
